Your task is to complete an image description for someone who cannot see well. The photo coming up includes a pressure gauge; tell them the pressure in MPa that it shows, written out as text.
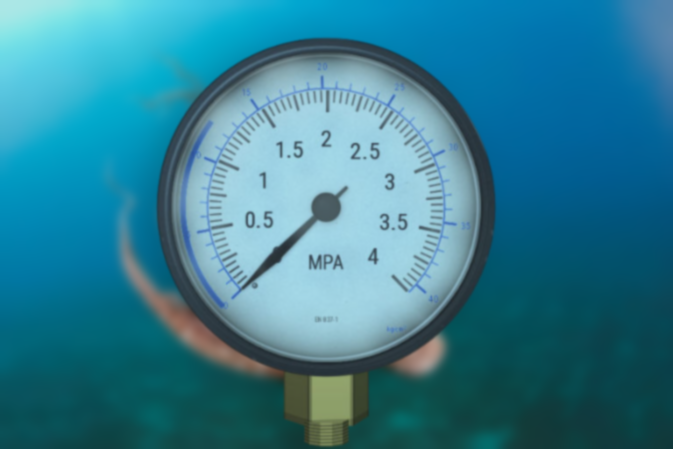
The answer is 0 MPa
